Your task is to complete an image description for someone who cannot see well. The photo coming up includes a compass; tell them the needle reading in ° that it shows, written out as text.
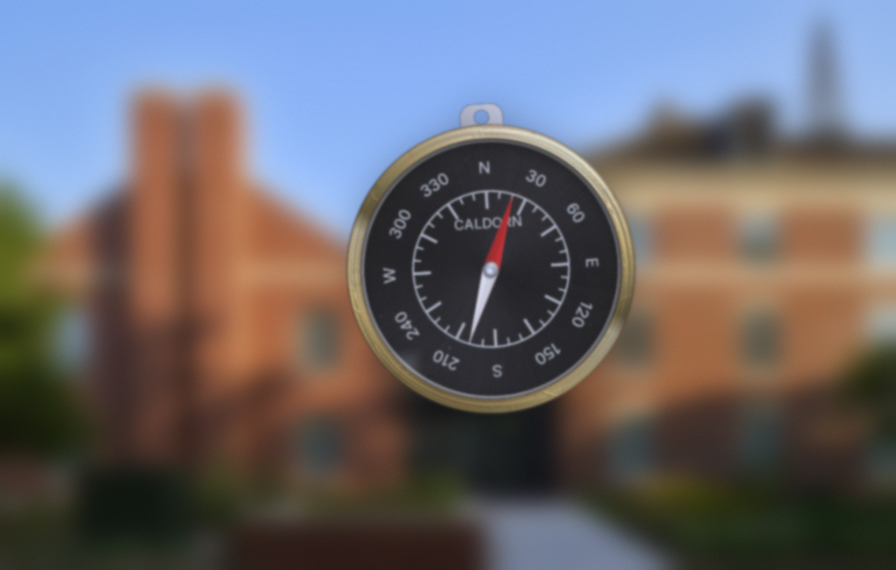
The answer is 20 °
